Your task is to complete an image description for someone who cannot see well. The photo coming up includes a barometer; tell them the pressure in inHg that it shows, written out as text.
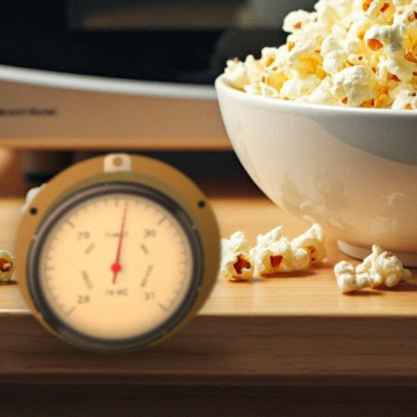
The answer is 29.6 inHg
